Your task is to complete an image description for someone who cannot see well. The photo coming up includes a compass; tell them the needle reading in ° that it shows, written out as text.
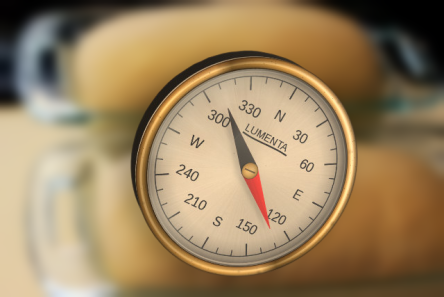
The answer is 130 °
